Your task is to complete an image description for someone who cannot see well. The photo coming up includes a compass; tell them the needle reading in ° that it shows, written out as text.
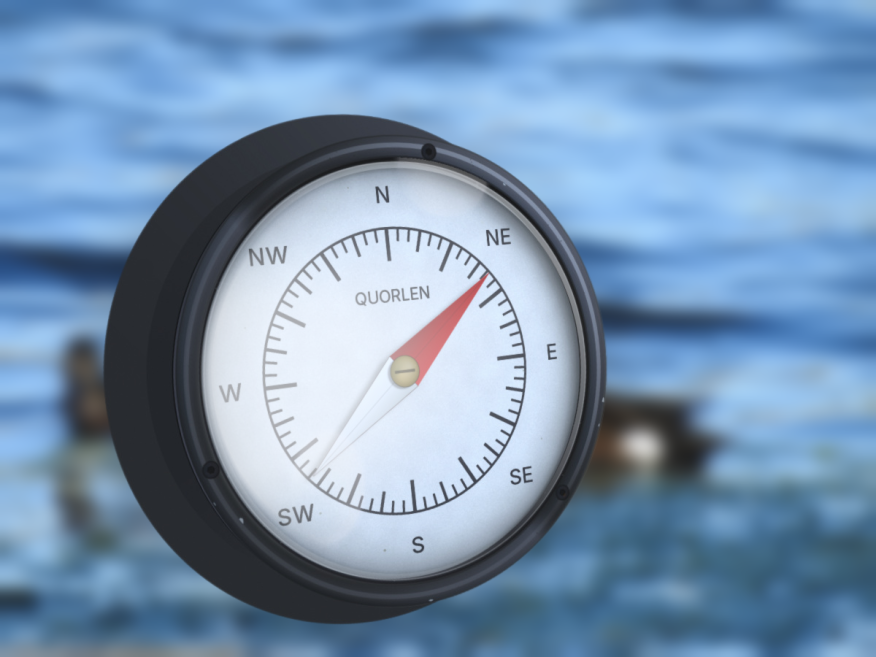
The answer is 50 °
